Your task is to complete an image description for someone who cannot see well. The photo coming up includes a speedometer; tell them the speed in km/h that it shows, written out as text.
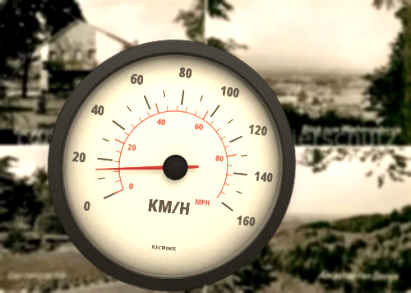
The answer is 15 km/h
